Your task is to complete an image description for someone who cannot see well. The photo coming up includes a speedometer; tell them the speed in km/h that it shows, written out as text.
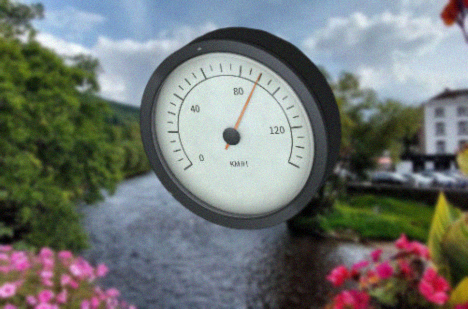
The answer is 90 km/h
